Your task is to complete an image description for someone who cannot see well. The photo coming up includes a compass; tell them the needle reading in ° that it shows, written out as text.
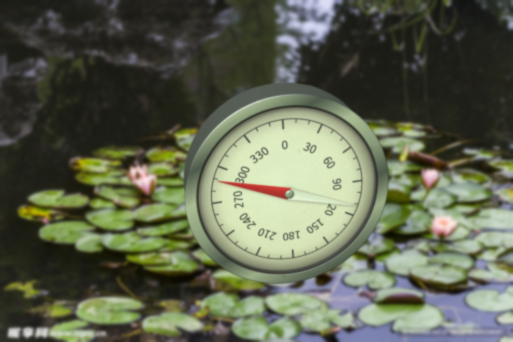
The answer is 290 °
